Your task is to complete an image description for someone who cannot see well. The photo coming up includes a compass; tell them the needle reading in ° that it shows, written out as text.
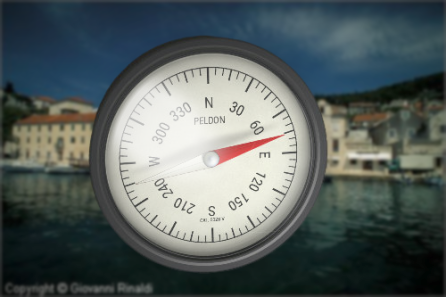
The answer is 75 °
